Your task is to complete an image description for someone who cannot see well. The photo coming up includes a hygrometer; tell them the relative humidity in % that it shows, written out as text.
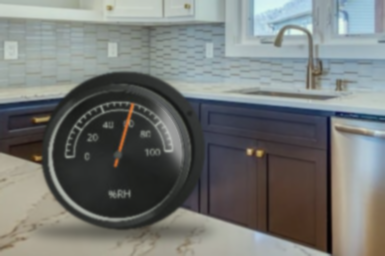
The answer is 60 %
